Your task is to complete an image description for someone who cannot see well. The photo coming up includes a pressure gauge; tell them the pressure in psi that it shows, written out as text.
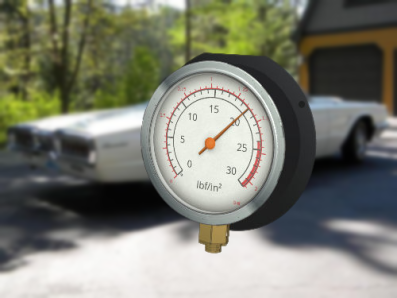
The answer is 20 psi
